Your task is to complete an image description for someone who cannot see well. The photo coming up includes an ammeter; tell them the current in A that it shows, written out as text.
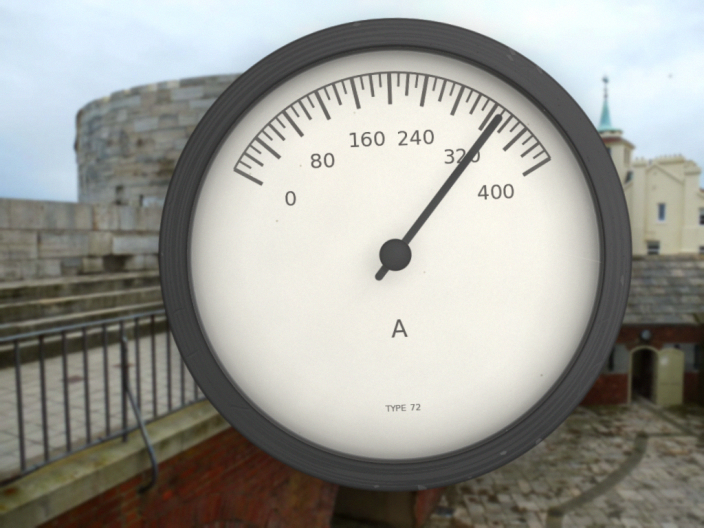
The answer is 330 A
